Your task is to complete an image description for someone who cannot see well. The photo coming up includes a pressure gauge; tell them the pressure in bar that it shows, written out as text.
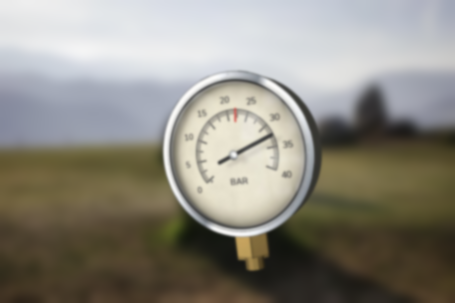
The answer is 32.5 bar
